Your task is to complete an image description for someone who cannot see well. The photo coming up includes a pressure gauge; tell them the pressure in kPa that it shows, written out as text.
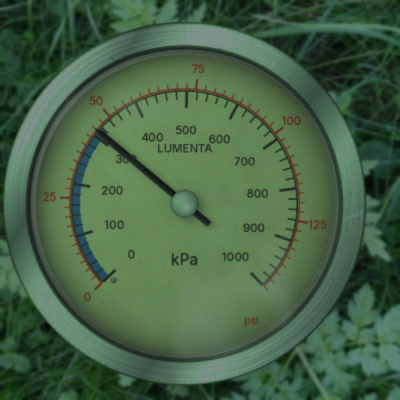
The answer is 310 kPa
